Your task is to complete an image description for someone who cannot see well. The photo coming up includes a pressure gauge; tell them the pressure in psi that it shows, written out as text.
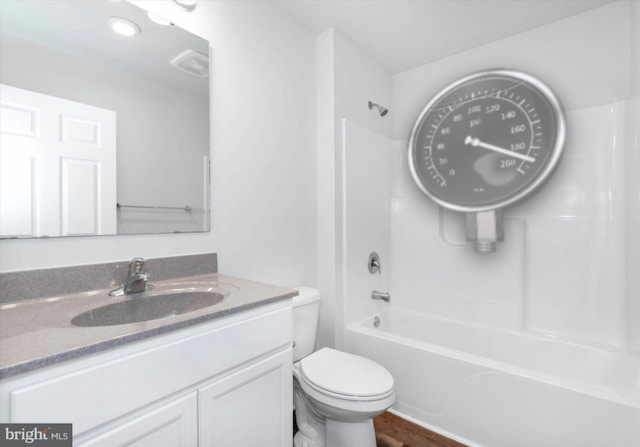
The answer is 190 psi
